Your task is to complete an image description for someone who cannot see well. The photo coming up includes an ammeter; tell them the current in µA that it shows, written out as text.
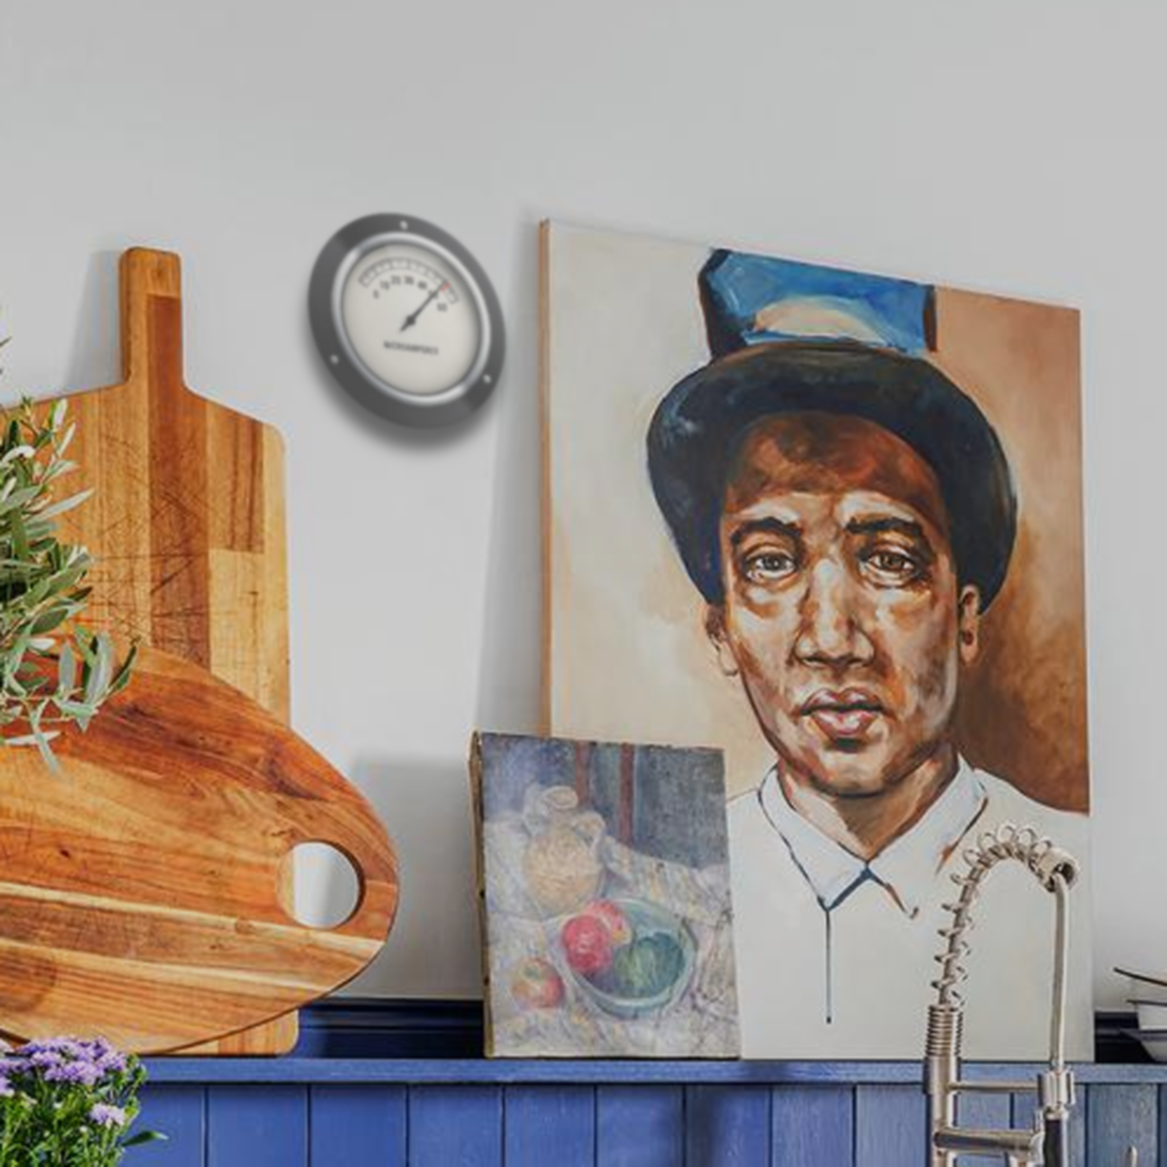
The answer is 50 µA
